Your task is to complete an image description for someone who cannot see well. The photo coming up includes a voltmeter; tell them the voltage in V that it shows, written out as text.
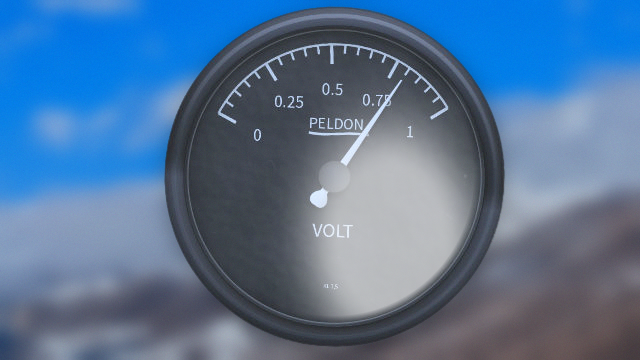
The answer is 0.8 V
